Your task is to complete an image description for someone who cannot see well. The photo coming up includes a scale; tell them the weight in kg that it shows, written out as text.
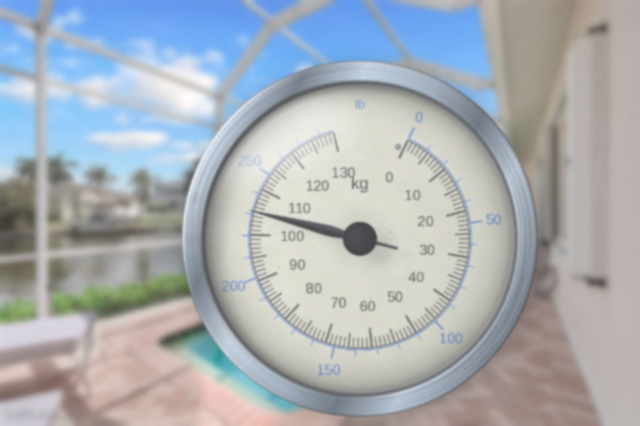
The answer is 105 kg
